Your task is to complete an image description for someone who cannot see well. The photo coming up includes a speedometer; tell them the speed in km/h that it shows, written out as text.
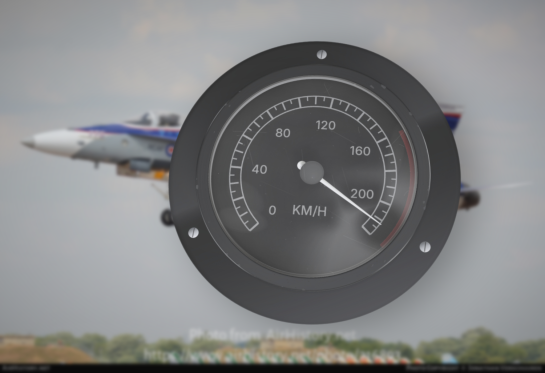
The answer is 212.5 km/h
